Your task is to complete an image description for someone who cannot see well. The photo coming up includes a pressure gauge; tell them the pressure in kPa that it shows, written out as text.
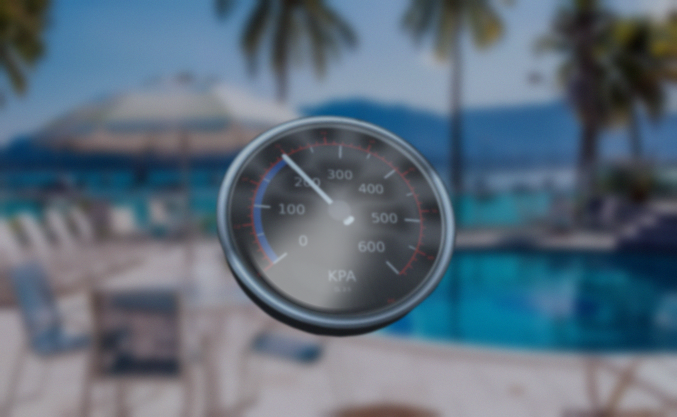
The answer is 200 kPa
